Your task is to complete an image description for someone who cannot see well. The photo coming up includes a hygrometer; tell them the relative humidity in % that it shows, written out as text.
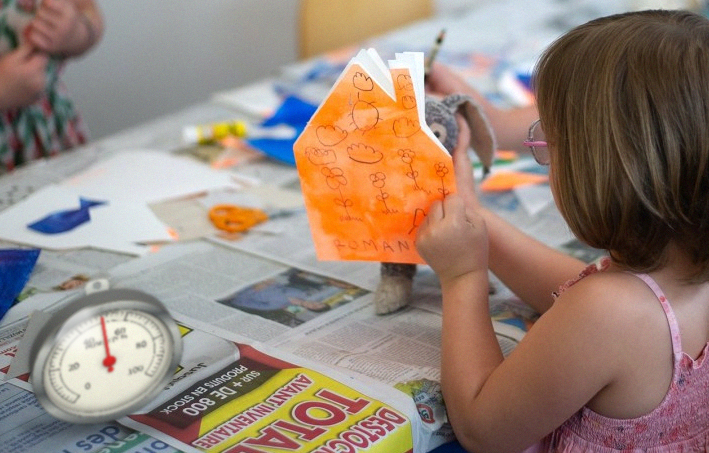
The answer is 50 %
